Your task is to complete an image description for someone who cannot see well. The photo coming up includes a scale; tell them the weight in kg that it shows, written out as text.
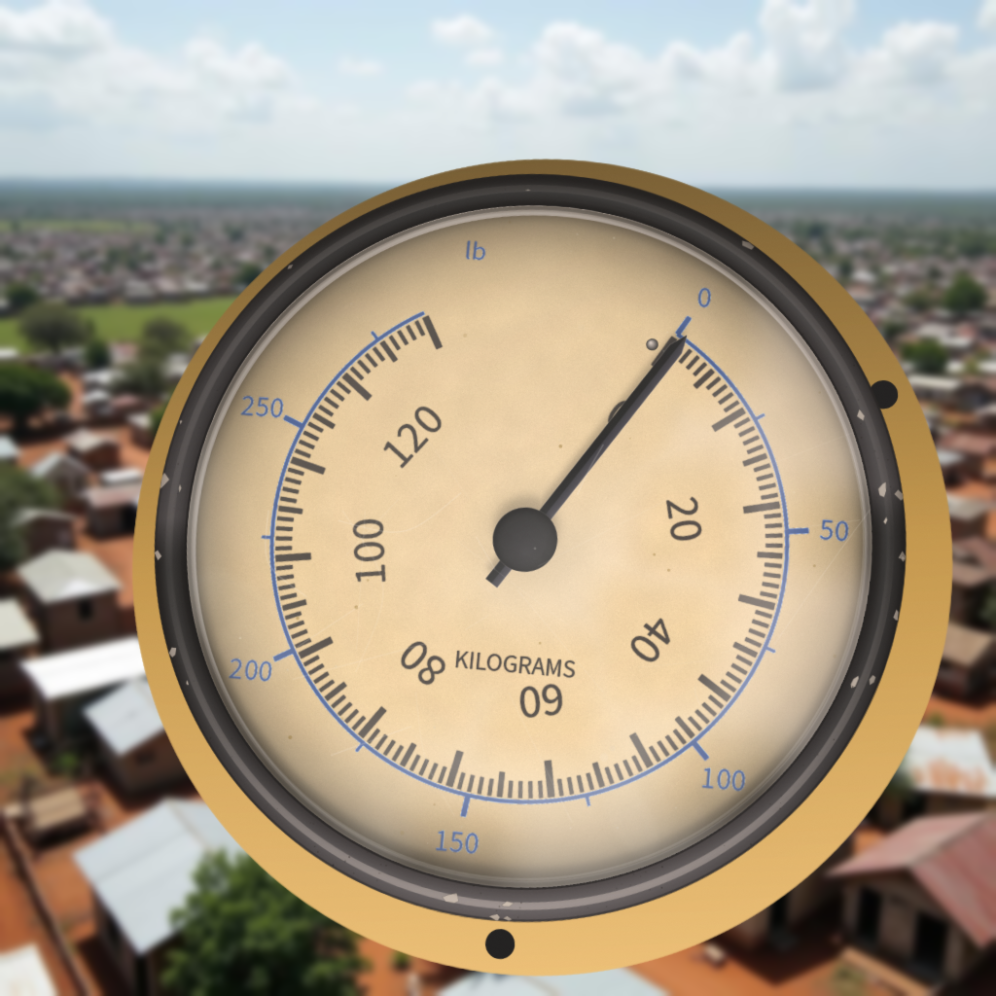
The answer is 1 kg
